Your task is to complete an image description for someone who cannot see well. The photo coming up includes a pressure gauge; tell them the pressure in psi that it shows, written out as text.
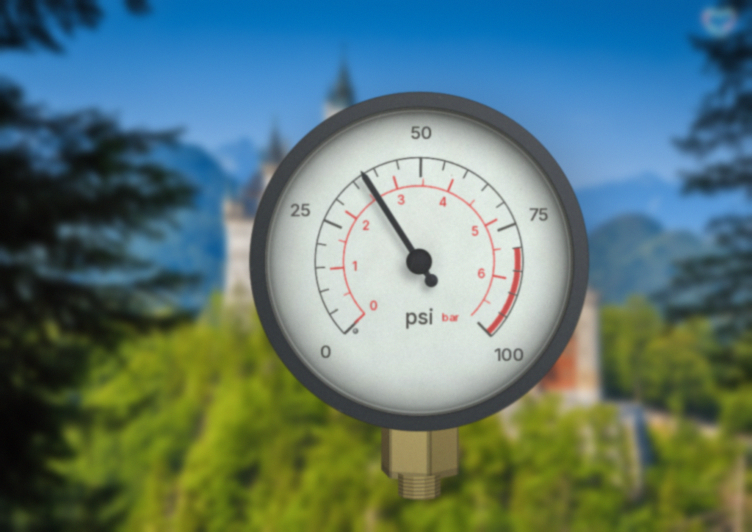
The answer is 37.5 psi
